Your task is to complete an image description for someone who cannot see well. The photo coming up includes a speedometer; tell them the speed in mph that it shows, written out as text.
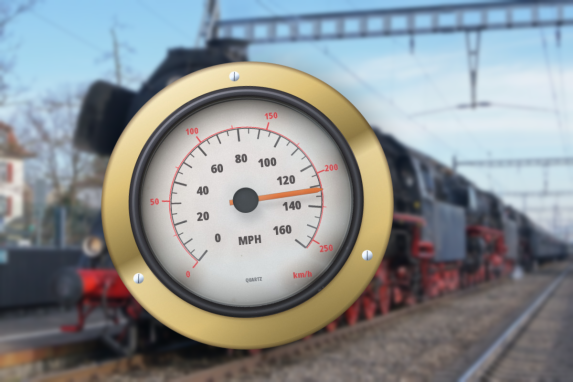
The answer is 132.5 mph
